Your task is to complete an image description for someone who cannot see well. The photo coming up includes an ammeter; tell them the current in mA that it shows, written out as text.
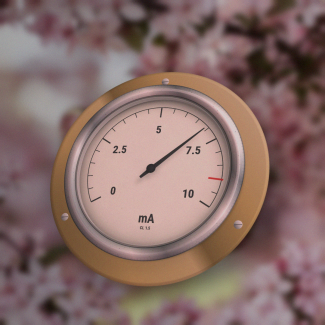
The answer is 7 mA
